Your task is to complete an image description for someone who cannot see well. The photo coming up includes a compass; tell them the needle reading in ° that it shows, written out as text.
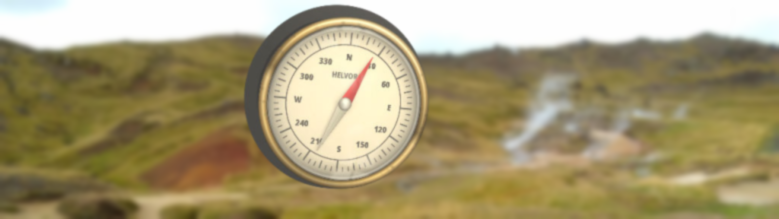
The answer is 25 °
